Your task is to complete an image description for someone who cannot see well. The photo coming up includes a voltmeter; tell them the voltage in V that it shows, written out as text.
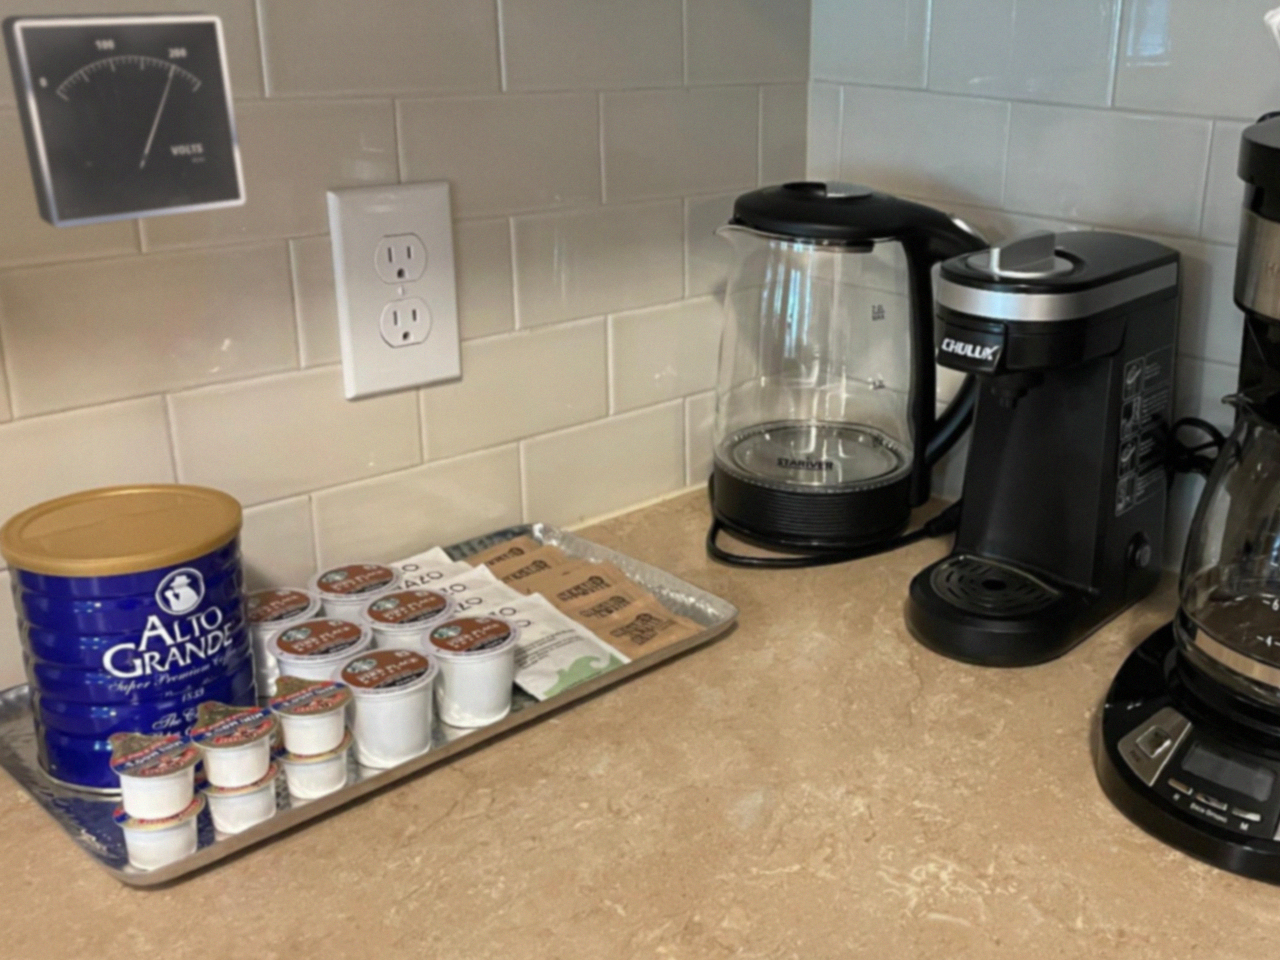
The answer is 200 V
